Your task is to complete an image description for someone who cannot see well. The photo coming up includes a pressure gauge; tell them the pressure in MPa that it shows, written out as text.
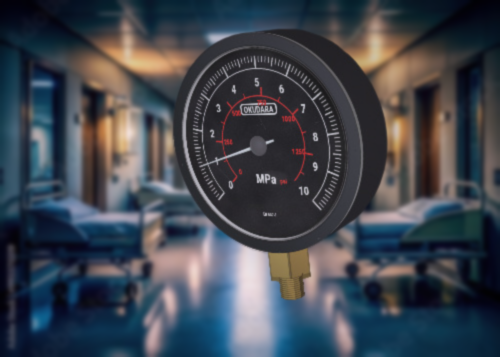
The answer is 1 MPa
